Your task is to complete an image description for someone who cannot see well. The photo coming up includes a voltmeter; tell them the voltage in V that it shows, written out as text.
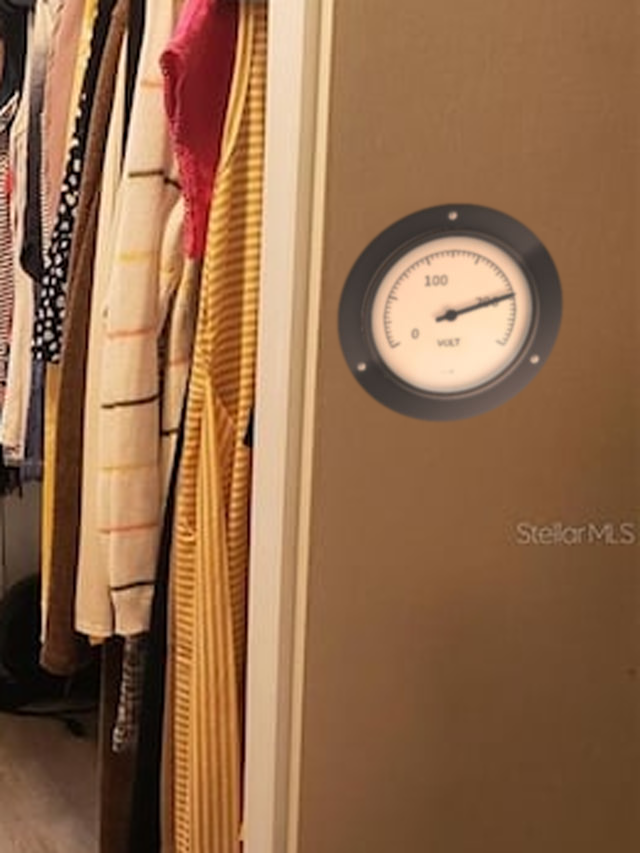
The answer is 200 V
